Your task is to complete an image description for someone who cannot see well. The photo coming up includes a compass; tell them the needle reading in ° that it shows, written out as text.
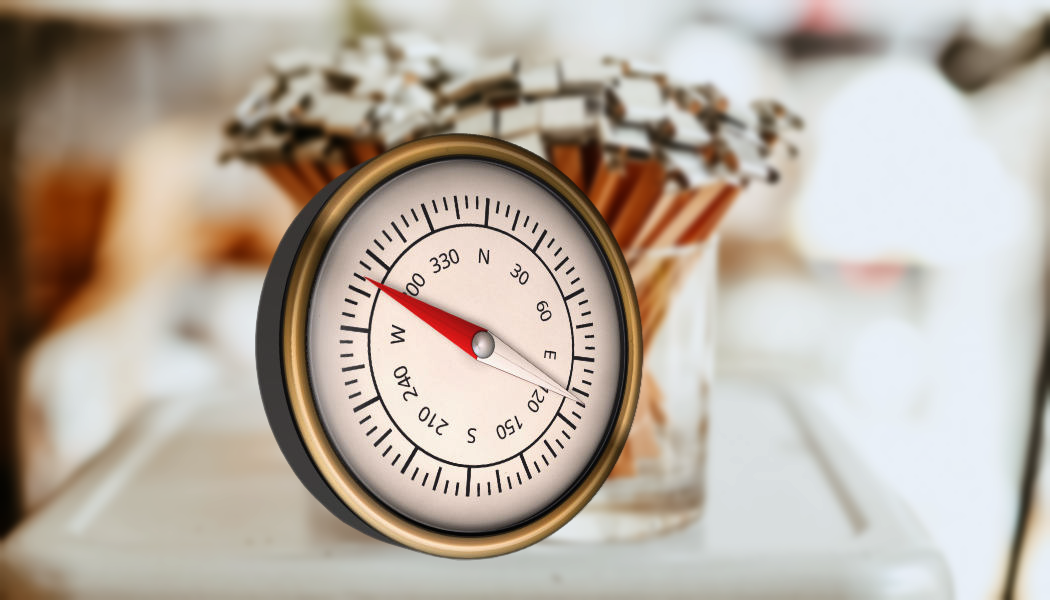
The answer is 290 °
